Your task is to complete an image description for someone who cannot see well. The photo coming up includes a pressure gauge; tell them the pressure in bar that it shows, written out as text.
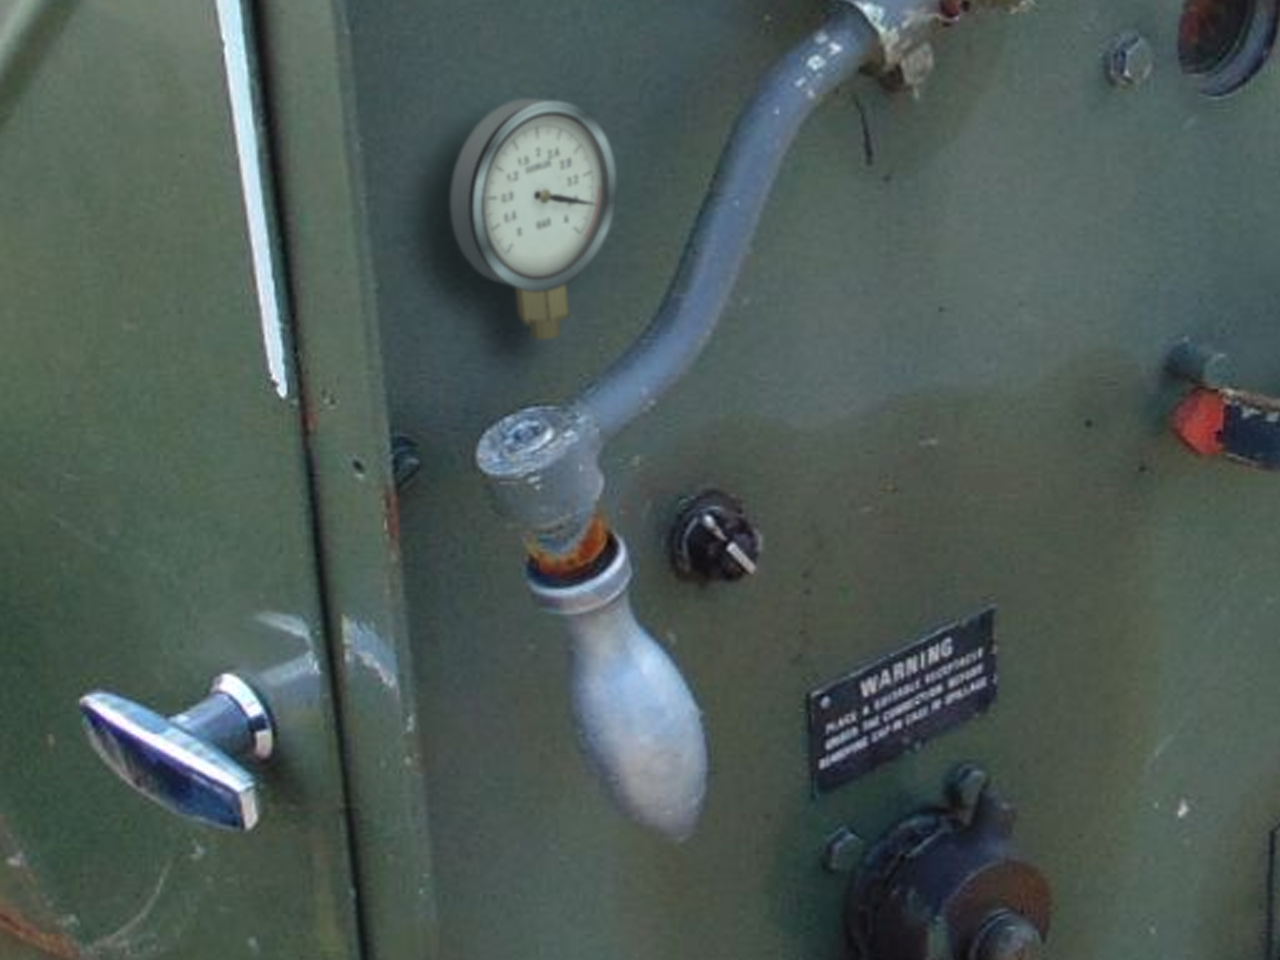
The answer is 3.6 bar
